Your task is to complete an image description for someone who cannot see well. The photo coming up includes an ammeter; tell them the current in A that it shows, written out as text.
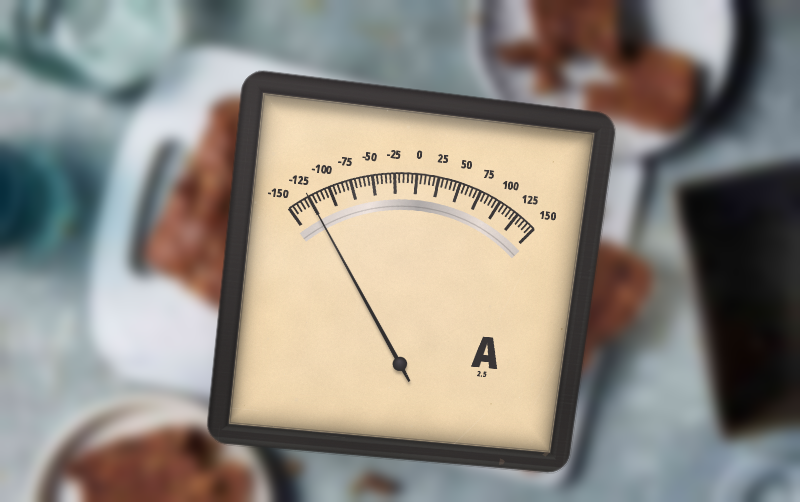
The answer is -125 A
